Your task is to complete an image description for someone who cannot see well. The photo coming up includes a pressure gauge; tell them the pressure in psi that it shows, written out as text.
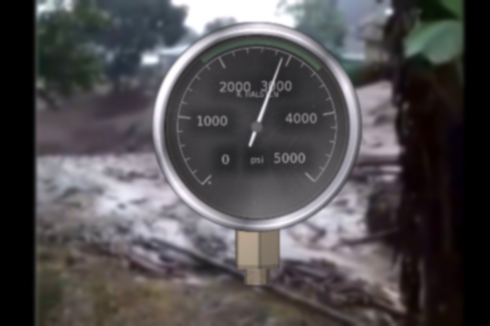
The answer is 2900 psi
